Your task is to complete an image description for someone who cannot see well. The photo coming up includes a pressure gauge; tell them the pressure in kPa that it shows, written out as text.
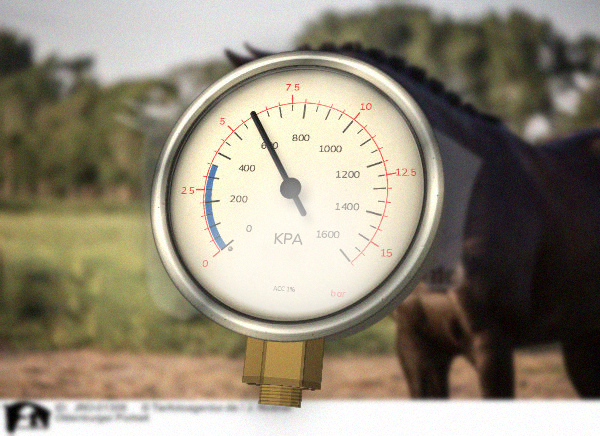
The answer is 600 kPa
